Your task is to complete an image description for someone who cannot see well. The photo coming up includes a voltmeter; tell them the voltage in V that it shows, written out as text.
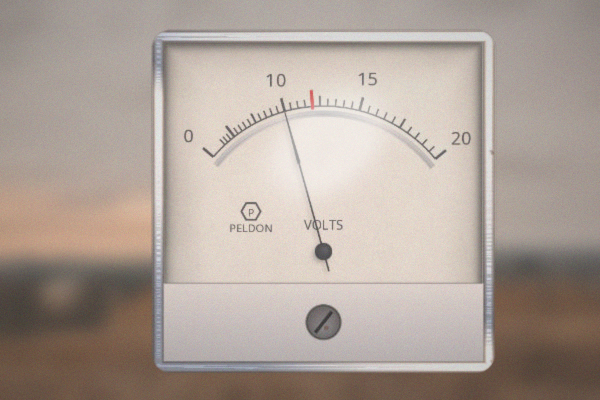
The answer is 10 V
